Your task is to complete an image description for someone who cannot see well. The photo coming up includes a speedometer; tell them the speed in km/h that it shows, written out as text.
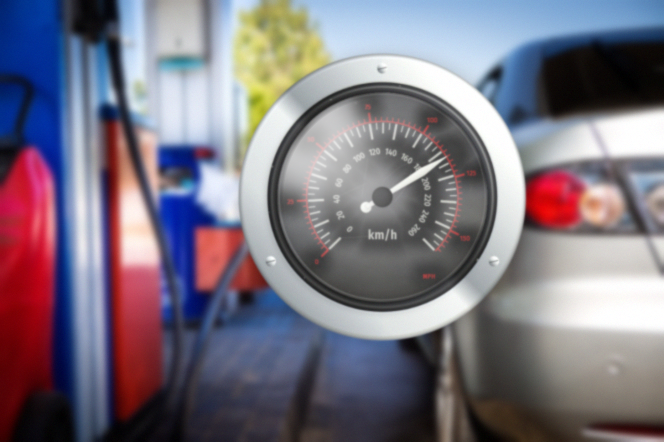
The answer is 185 km/h
